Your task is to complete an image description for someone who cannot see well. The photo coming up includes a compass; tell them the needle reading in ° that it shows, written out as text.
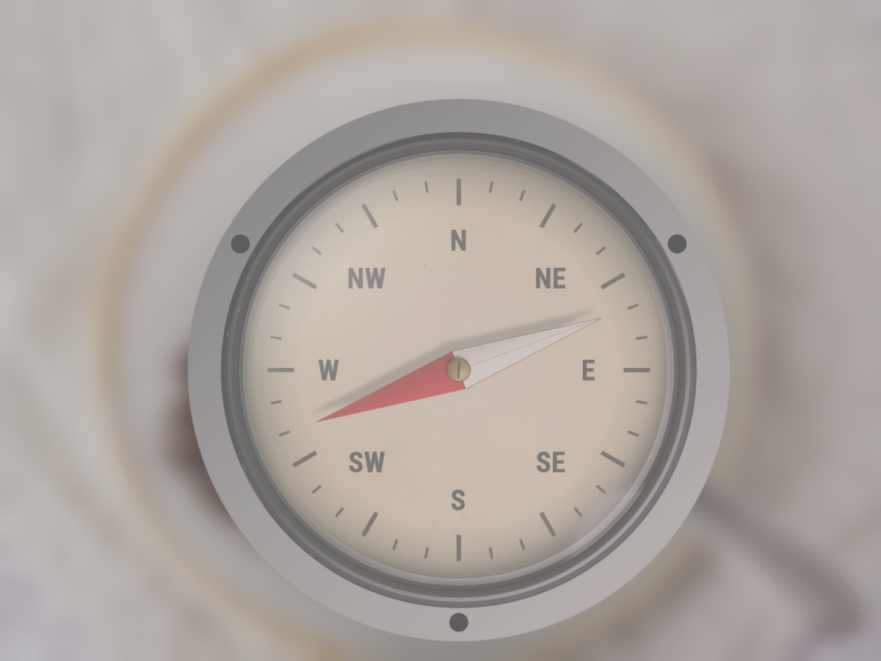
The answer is 250 °
